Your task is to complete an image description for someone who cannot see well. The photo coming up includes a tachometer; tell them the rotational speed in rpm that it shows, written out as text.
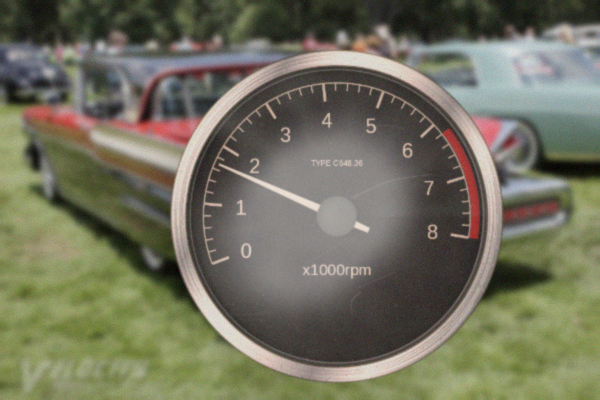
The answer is 1700 rpm
